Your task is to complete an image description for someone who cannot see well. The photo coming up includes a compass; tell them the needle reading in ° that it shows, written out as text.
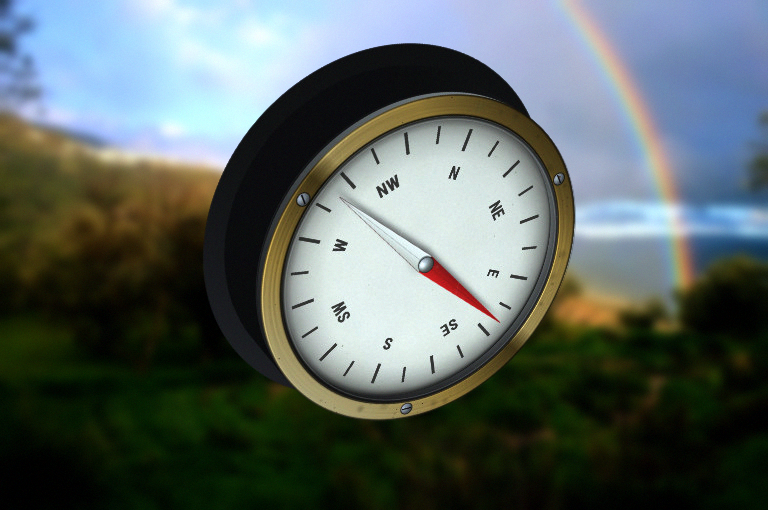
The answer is 112.5 °
